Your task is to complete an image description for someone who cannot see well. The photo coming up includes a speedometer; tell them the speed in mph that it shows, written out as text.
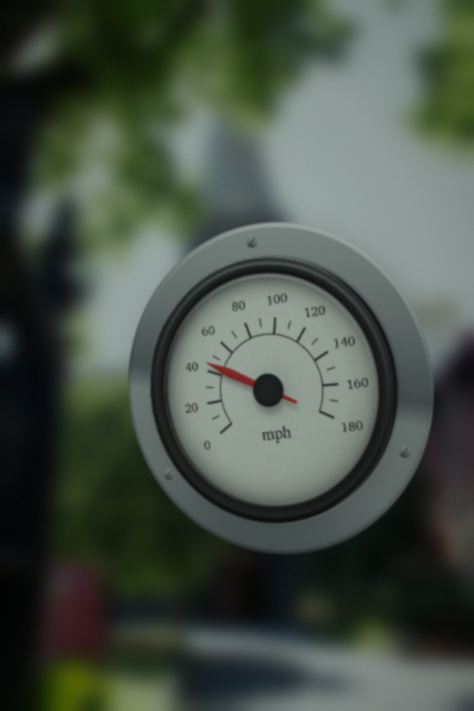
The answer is 45 mph
